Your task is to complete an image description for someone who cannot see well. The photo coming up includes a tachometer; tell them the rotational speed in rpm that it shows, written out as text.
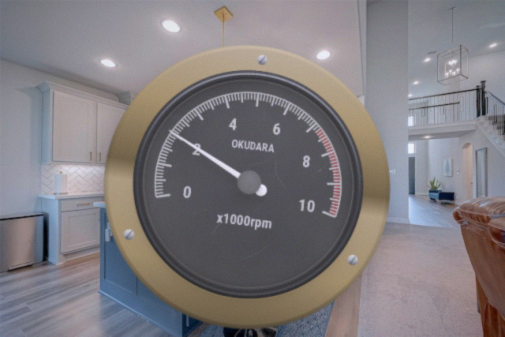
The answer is 2000 rpm
